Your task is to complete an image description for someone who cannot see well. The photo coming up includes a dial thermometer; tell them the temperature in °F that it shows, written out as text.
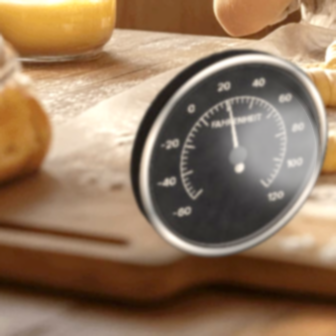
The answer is 20 °F
